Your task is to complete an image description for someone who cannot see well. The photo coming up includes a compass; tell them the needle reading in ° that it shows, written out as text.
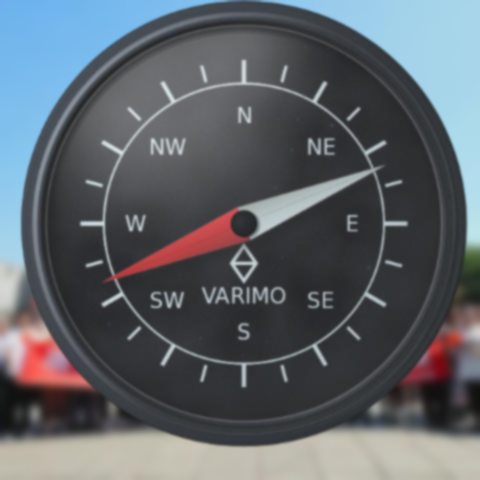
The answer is 247.5 °
